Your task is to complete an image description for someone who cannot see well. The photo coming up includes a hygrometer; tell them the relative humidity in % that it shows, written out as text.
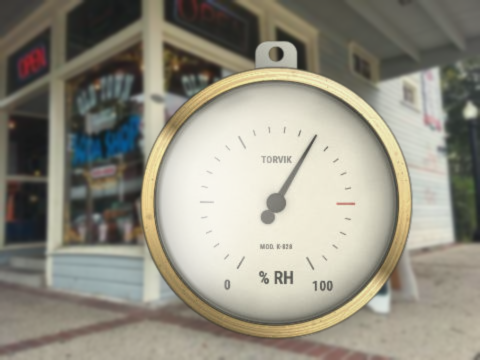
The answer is 60 %
